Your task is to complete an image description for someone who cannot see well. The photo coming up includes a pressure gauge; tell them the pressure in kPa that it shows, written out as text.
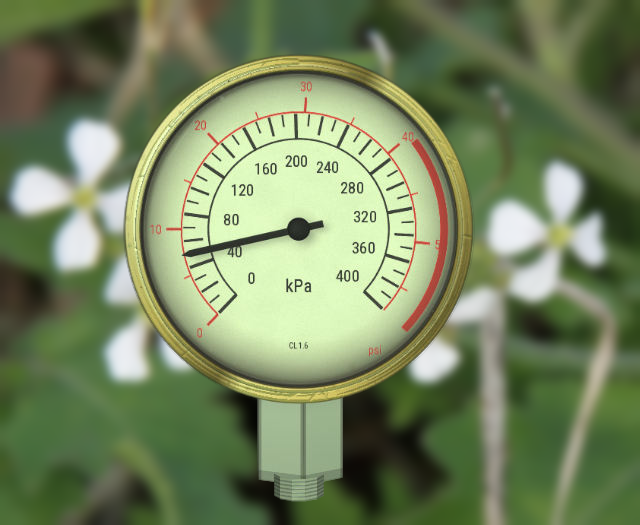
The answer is 50 kPa
